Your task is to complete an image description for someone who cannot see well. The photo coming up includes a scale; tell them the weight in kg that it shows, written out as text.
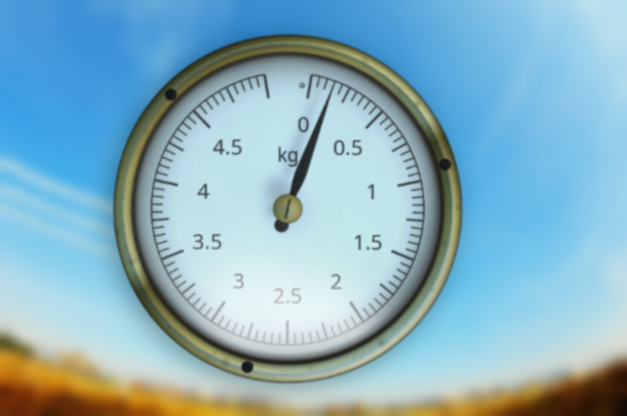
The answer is 0.15 kg
